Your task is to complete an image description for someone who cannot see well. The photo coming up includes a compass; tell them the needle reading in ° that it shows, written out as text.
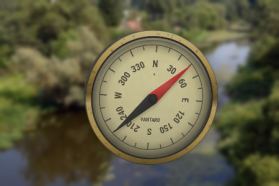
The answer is 45 °
